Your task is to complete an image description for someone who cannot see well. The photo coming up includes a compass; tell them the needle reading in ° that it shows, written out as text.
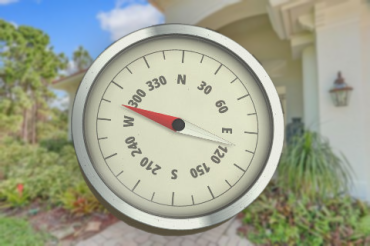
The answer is 285 °
